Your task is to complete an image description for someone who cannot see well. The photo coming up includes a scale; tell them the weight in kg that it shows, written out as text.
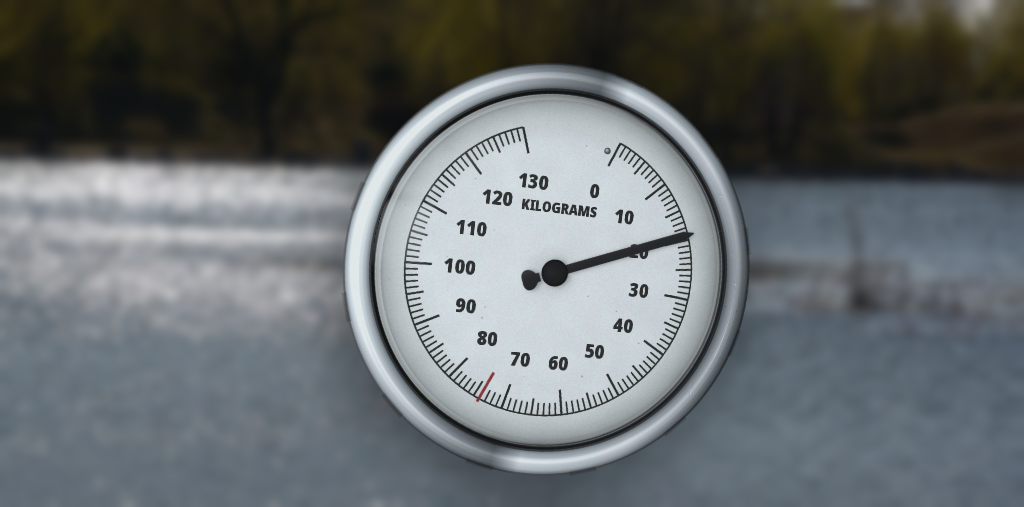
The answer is 19 kg
